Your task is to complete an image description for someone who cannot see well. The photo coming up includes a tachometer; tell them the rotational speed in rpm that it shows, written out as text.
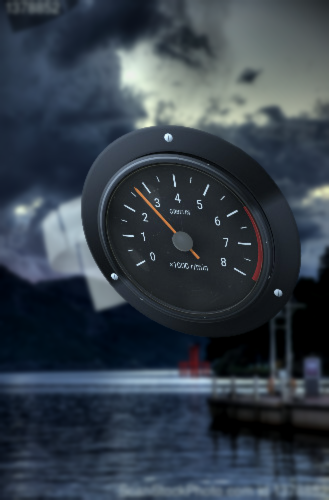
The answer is 2750 rpm
